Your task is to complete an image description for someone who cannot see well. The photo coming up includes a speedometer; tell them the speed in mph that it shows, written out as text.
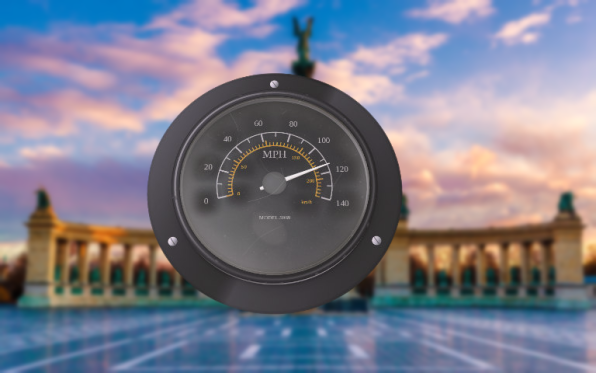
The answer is 115 mph
